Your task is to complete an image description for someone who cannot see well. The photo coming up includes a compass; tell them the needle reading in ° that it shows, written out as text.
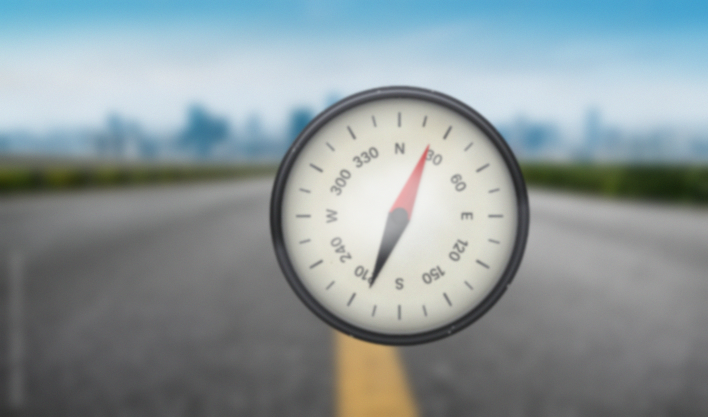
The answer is 22.5 °
